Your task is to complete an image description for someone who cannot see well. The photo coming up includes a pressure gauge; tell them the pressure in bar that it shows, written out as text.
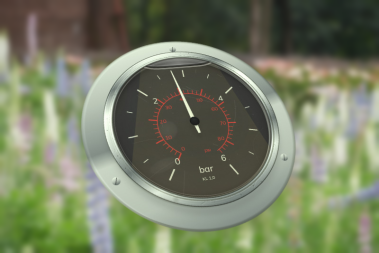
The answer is 2.75 bar
